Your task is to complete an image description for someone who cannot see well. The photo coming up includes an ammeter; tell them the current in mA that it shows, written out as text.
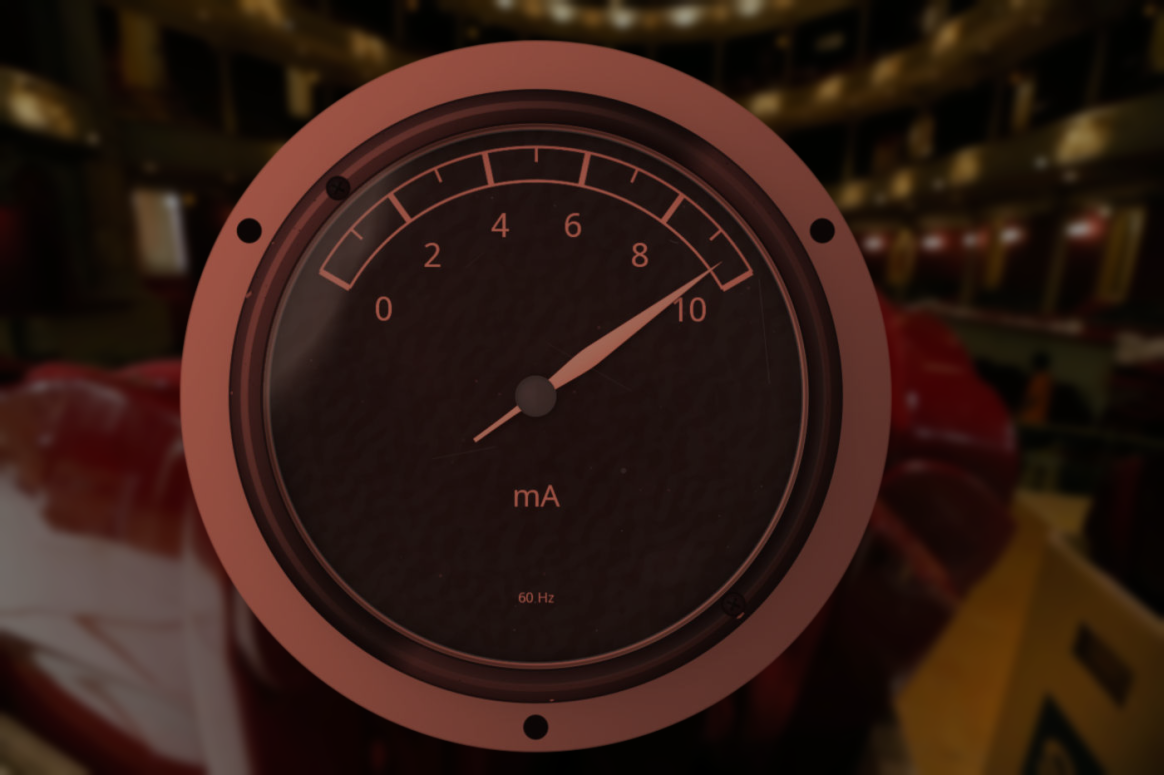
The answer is 9.5 mA
